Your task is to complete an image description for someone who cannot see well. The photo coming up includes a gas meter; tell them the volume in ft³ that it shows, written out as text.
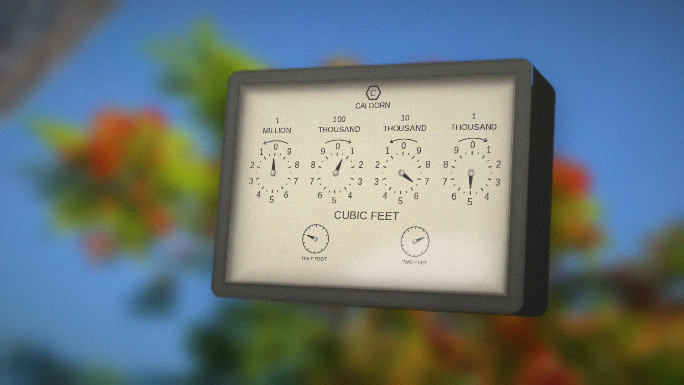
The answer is 6500 ft³
